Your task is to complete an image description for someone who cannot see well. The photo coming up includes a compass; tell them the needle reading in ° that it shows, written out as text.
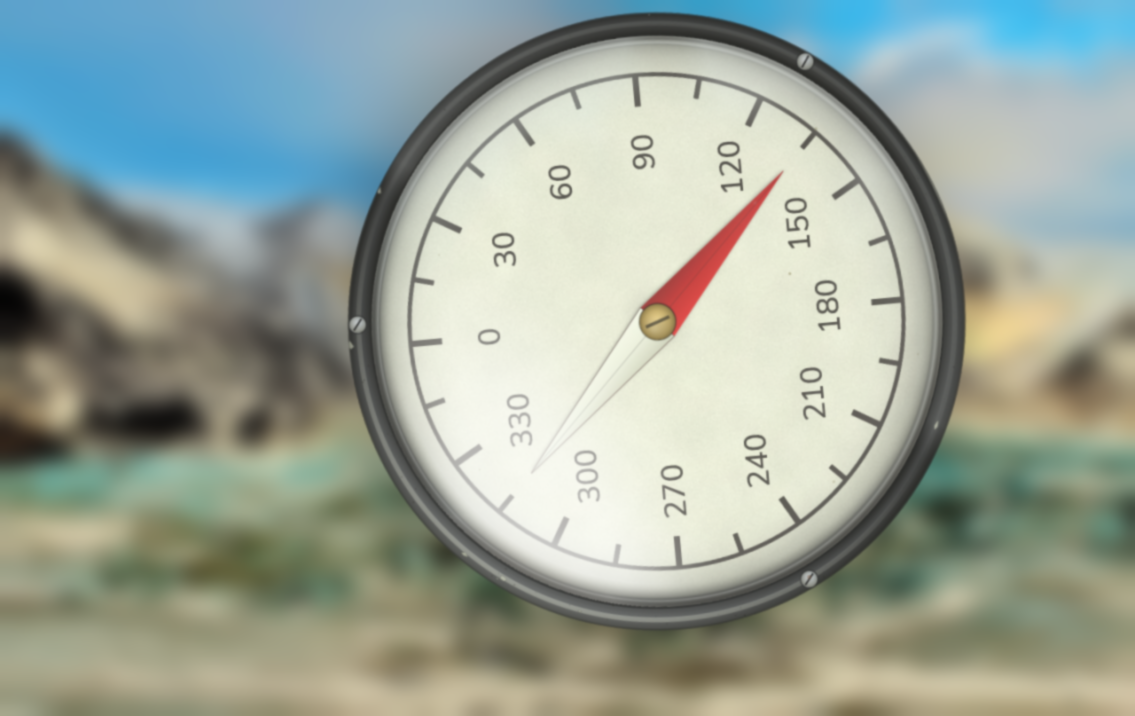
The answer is 135 °
